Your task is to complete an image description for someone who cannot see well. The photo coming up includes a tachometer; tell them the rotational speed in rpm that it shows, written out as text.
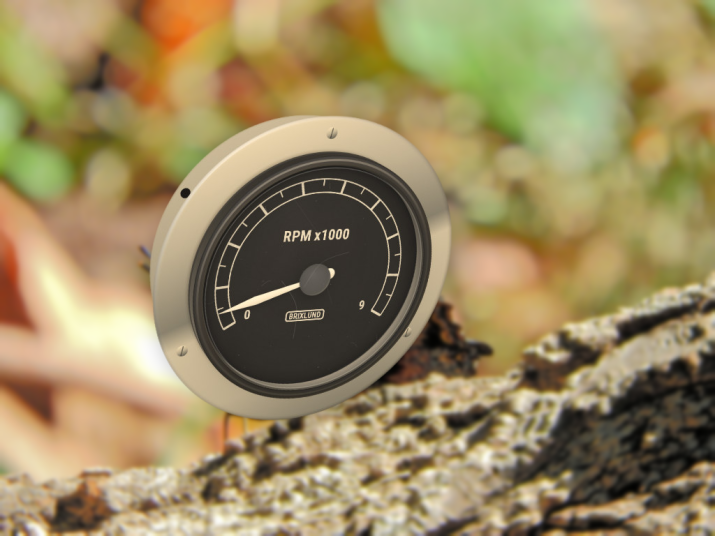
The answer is 500 rpm
